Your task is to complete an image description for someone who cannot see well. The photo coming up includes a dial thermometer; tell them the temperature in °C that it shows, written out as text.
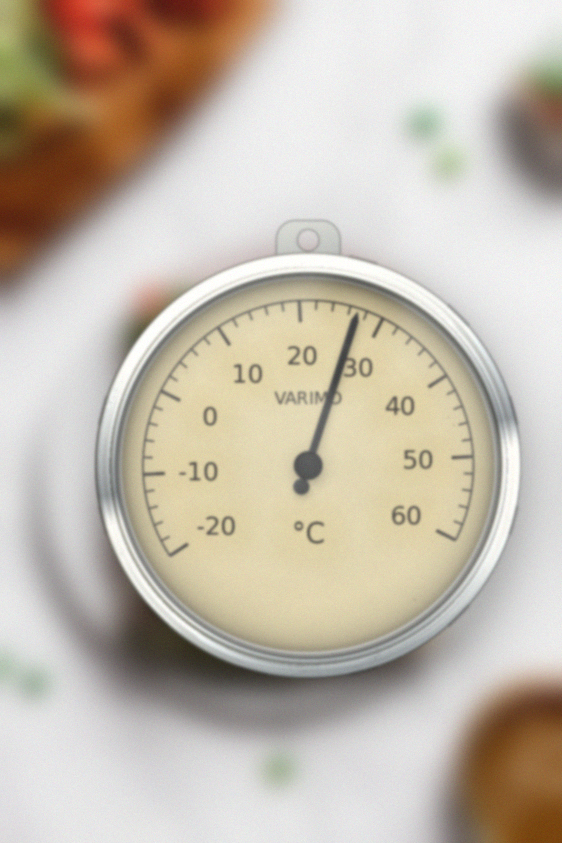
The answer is 27 °C
